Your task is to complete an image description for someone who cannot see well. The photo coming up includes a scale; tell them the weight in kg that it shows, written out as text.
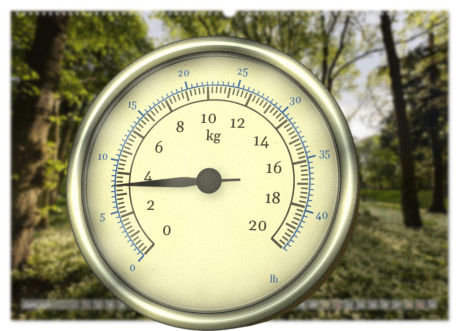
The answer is 3.4 kg
